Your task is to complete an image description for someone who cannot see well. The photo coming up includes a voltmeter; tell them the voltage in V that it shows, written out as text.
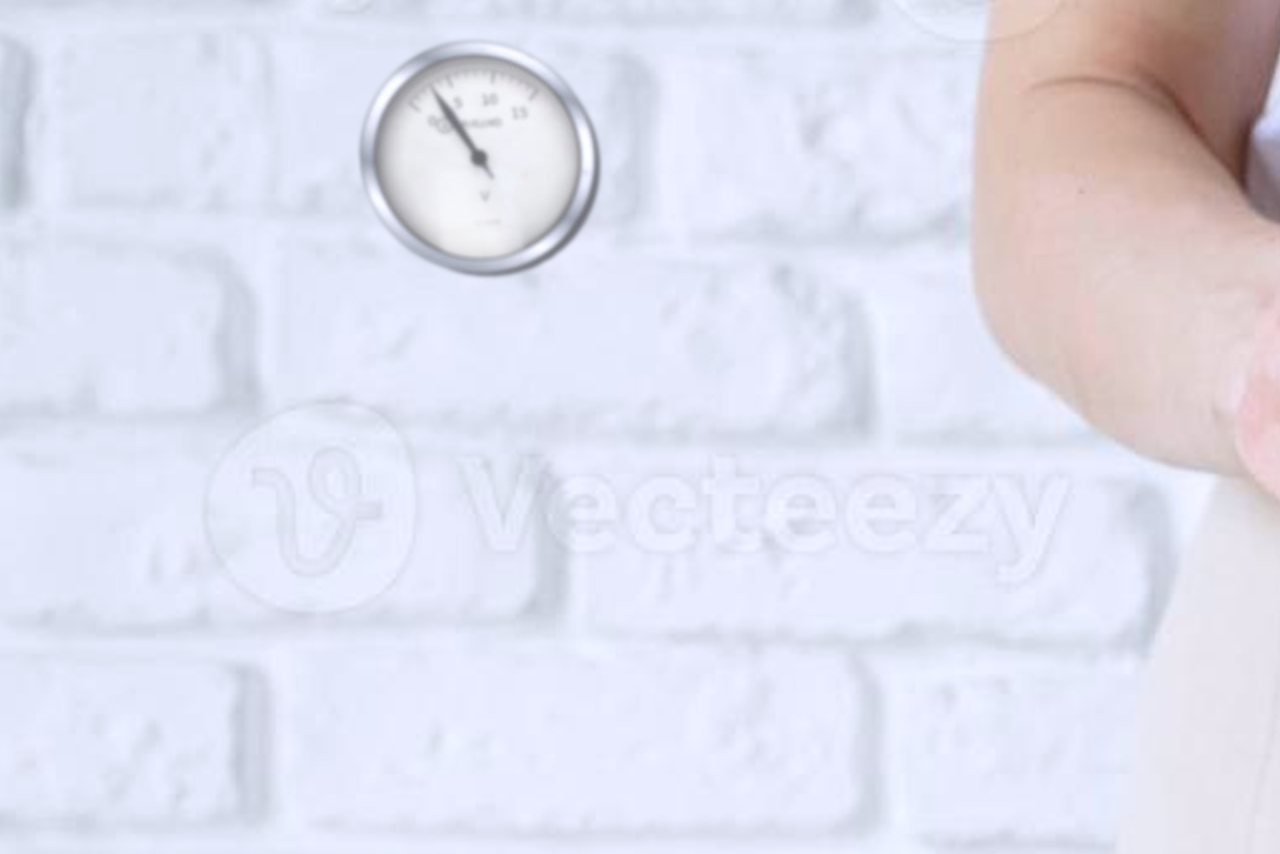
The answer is 3 V
